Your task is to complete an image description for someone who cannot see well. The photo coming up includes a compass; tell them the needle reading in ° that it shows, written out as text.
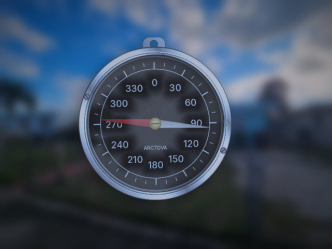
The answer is 275 °
